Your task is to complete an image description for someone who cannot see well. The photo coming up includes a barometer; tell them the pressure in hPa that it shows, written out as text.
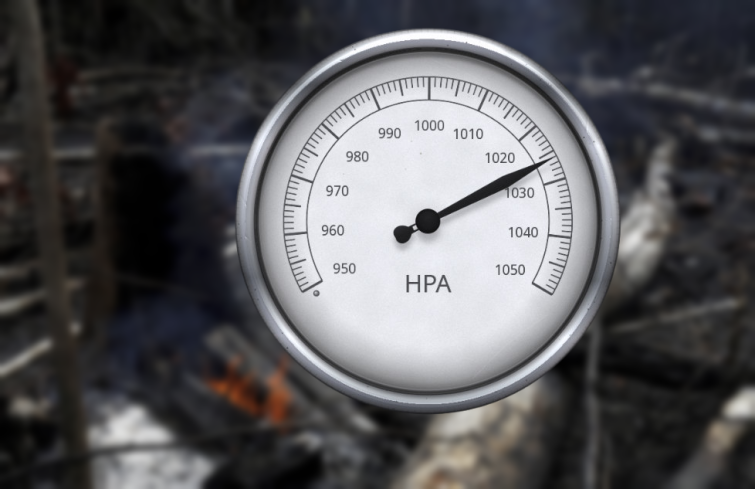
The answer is 1026 hPa
